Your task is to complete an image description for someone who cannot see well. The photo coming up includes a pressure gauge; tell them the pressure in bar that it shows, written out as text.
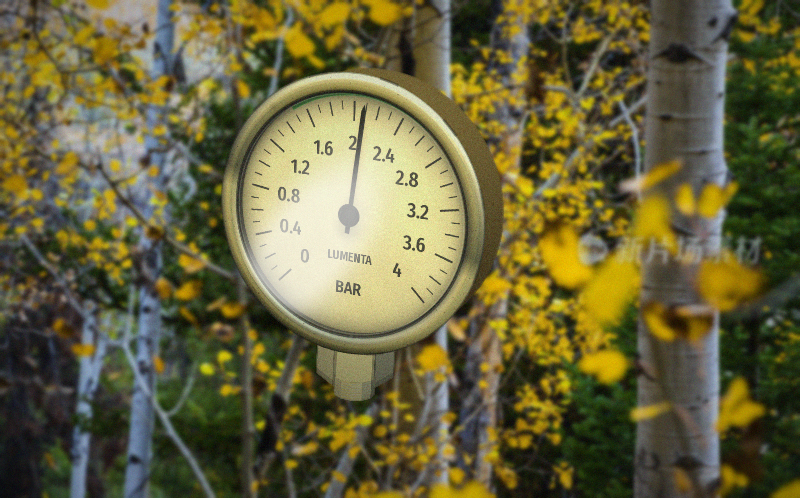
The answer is 2.1 bar
